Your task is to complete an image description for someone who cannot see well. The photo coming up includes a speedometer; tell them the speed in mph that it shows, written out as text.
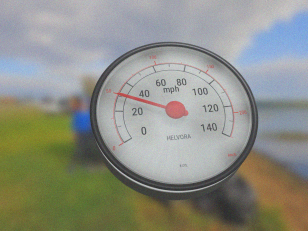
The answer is 30 mph
